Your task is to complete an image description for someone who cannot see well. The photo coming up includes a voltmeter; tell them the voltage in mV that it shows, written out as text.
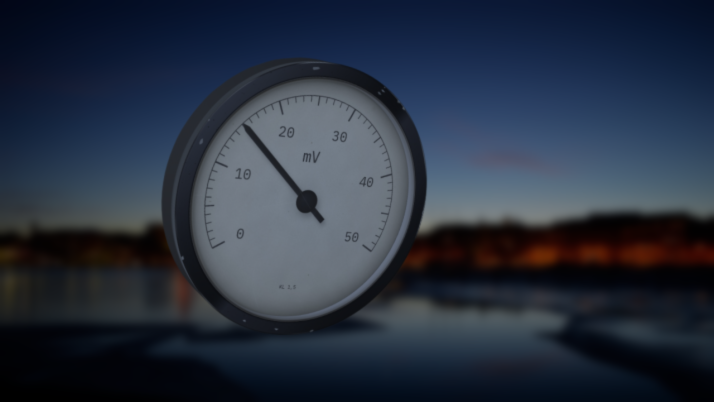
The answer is 15 mV
